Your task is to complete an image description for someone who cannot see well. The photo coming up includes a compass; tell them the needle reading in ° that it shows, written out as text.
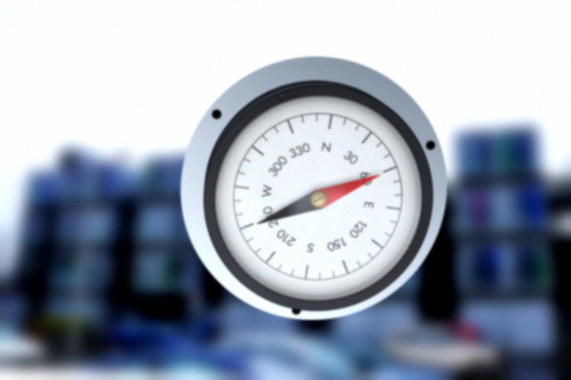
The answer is 60 °
